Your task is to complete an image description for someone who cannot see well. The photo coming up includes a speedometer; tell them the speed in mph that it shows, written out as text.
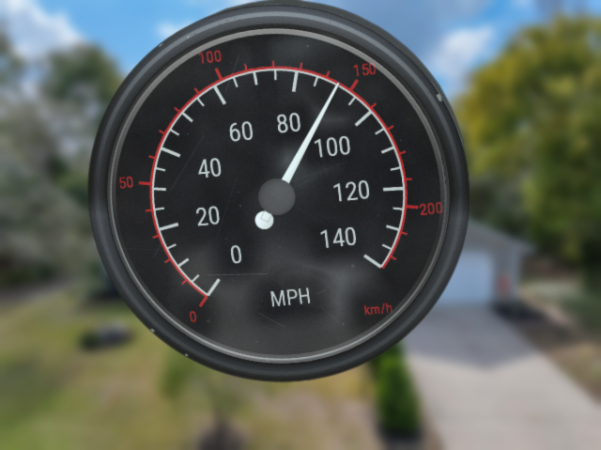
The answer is 90 mph
